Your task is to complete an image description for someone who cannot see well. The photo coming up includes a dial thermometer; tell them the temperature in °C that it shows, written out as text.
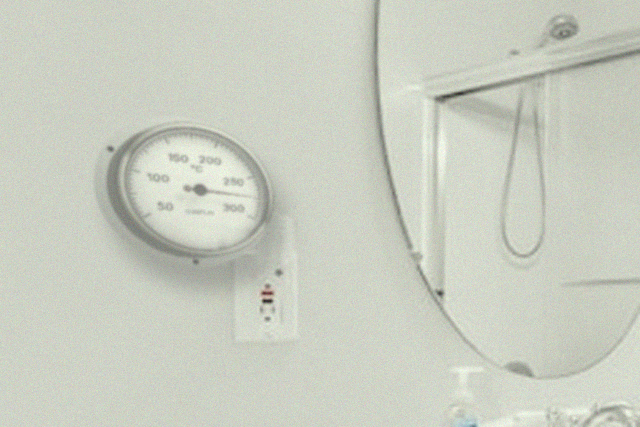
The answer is 275 °C
